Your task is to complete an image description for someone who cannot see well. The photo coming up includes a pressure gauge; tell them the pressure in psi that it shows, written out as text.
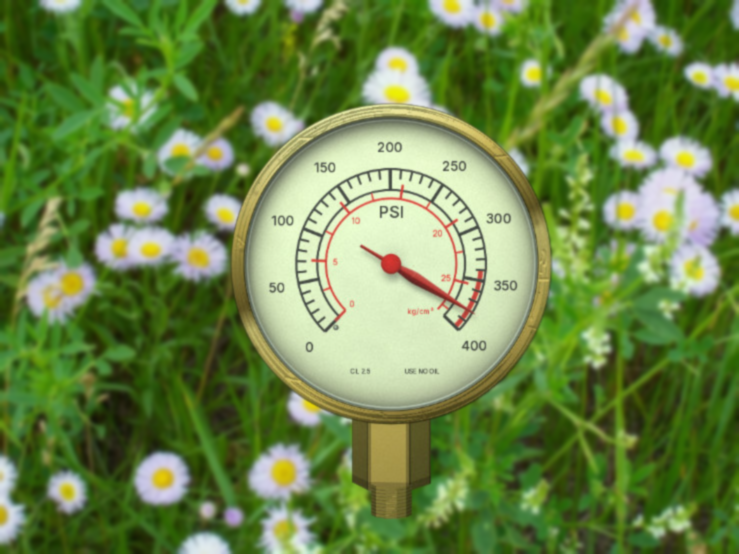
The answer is 380 psi
